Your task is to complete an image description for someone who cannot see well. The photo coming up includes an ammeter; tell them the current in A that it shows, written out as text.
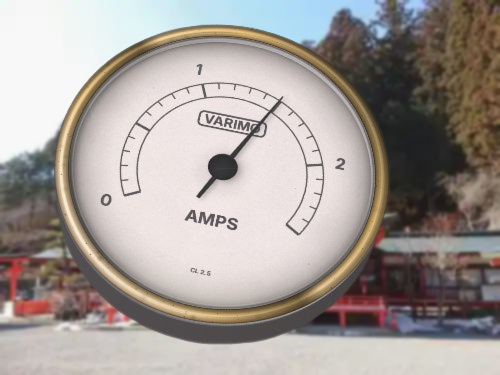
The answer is 1.5 A
